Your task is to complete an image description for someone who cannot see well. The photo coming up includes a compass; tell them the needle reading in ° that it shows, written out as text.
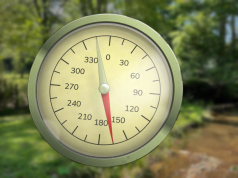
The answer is 165 °
